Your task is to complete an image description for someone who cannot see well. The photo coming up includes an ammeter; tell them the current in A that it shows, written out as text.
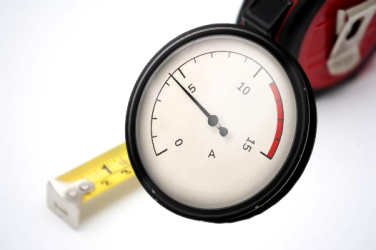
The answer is 4.5 A
